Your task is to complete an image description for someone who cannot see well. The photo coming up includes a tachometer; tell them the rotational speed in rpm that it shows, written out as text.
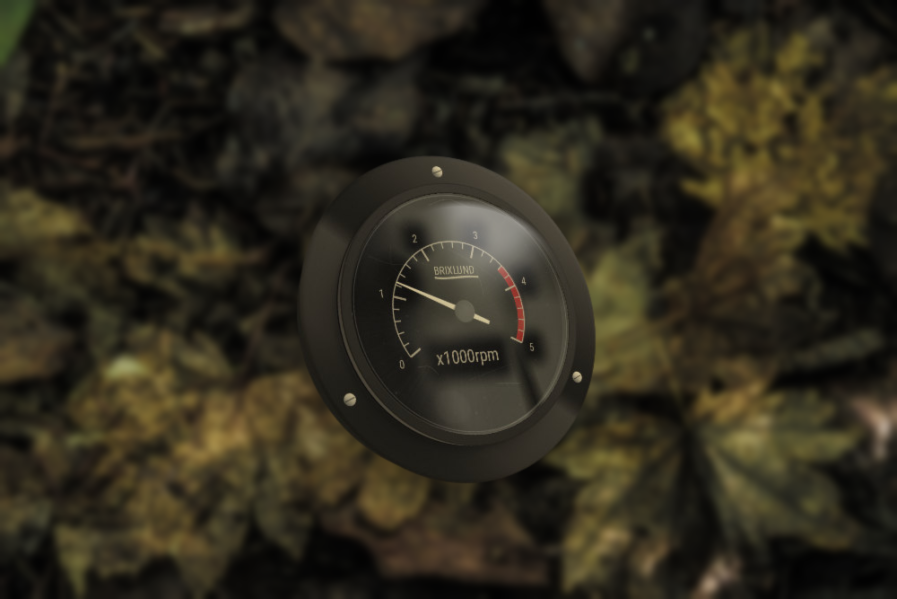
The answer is 1200 rpm
